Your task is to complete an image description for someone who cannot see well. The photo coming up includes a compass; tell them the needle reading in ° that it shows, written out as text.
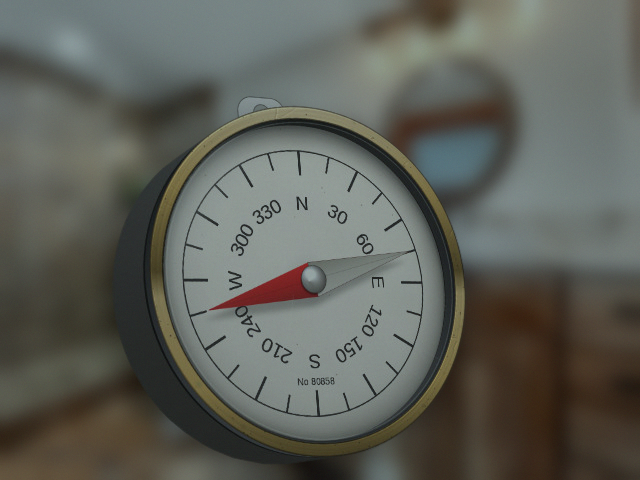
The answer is 255 °
